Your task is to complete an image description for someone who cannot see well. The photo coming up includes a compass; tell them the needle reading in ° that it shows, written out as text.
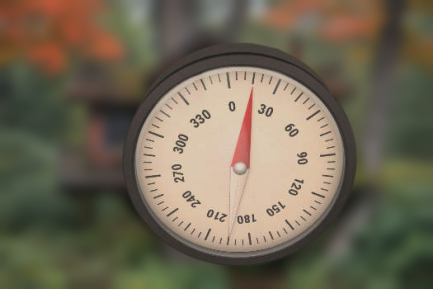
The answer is 15 °
